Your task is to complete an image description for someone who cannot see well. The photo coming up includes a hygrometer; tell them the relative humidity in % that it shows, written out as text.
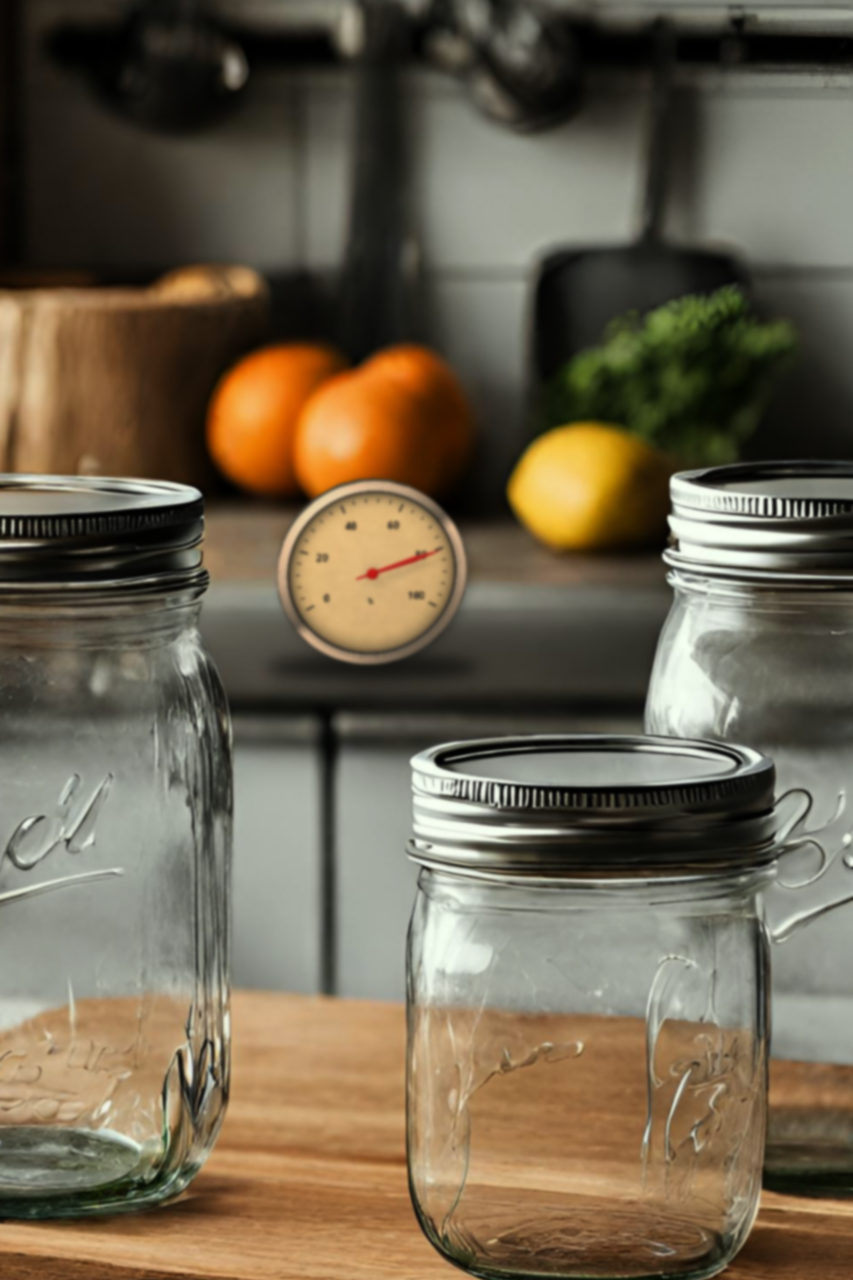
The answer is 80 %
